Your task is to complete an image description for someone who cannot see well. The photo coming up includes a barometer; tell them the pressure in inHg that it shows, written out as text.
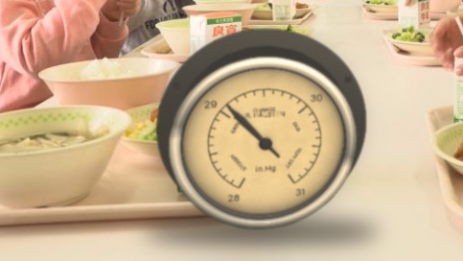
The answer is 29.1 inHg
